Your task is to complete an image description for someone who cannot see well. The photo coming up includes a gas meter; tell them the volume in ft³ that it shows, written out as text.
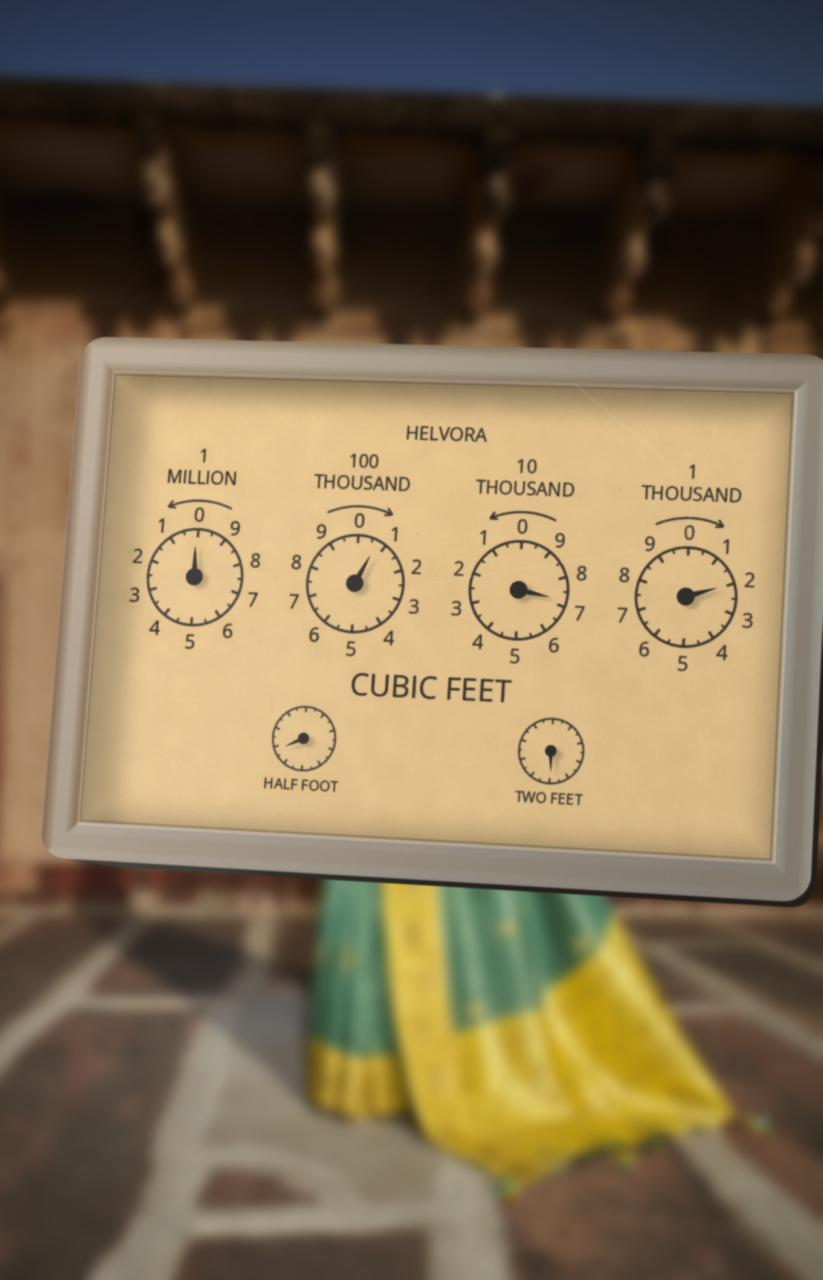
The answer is 7200 ft³
